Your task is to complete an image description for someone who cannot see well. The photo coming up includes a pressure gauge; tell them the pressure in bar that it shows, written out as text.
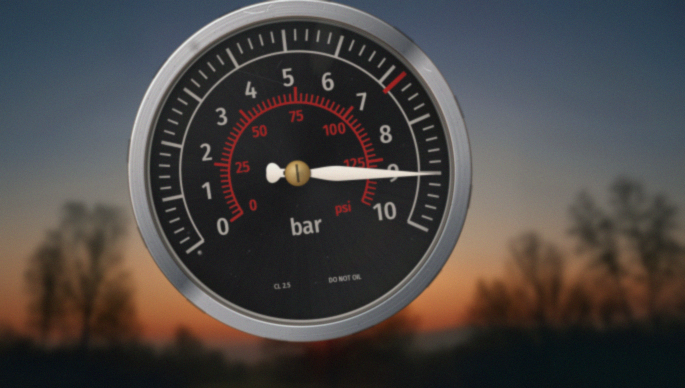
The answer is 9 bar
